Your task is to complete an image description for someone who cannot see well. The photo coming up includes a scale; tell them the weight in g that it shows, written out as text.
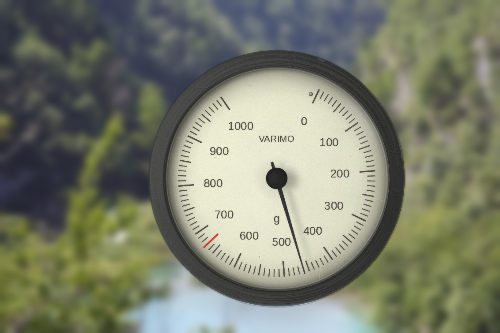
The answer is 460 g
